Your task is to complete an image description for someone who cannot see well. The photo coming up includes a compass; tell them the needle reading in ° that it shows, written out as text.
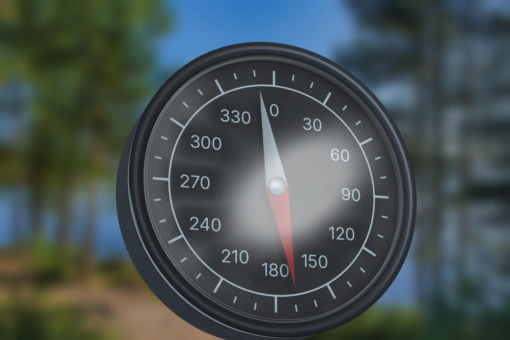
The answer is 170 °
